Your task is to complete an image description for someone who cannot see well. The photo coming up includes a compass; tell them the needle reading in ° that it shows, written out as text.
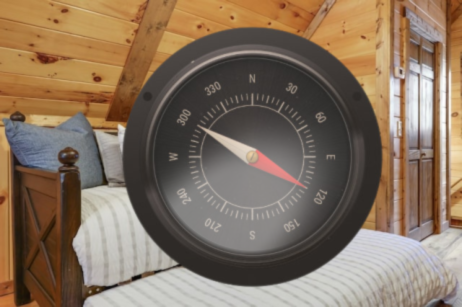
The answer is 120 °
